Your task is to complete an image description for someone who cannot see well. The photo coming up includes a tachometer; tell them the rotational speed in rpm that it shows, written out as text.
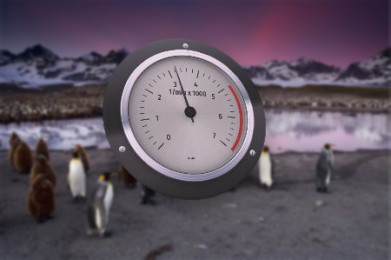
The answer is 3200 rpm
